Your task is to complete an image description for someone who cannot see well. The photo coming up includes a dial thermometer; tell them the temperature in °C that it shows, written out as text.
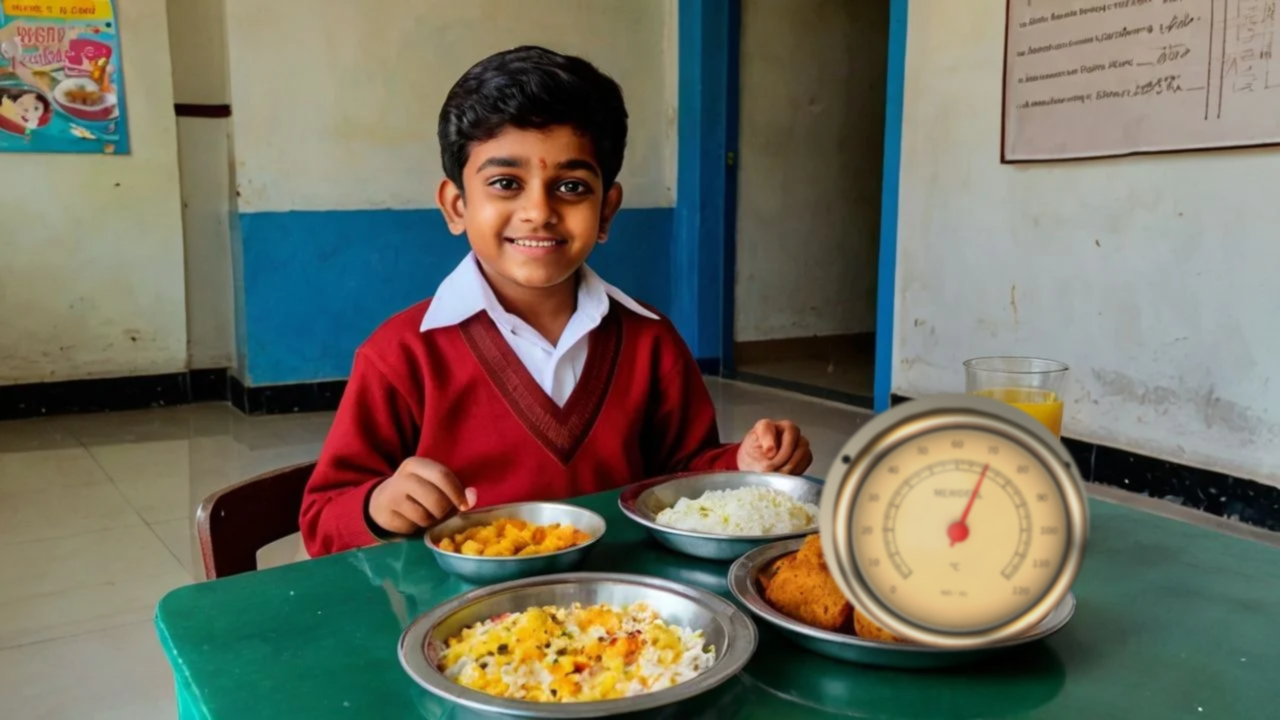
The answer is 70 °C
